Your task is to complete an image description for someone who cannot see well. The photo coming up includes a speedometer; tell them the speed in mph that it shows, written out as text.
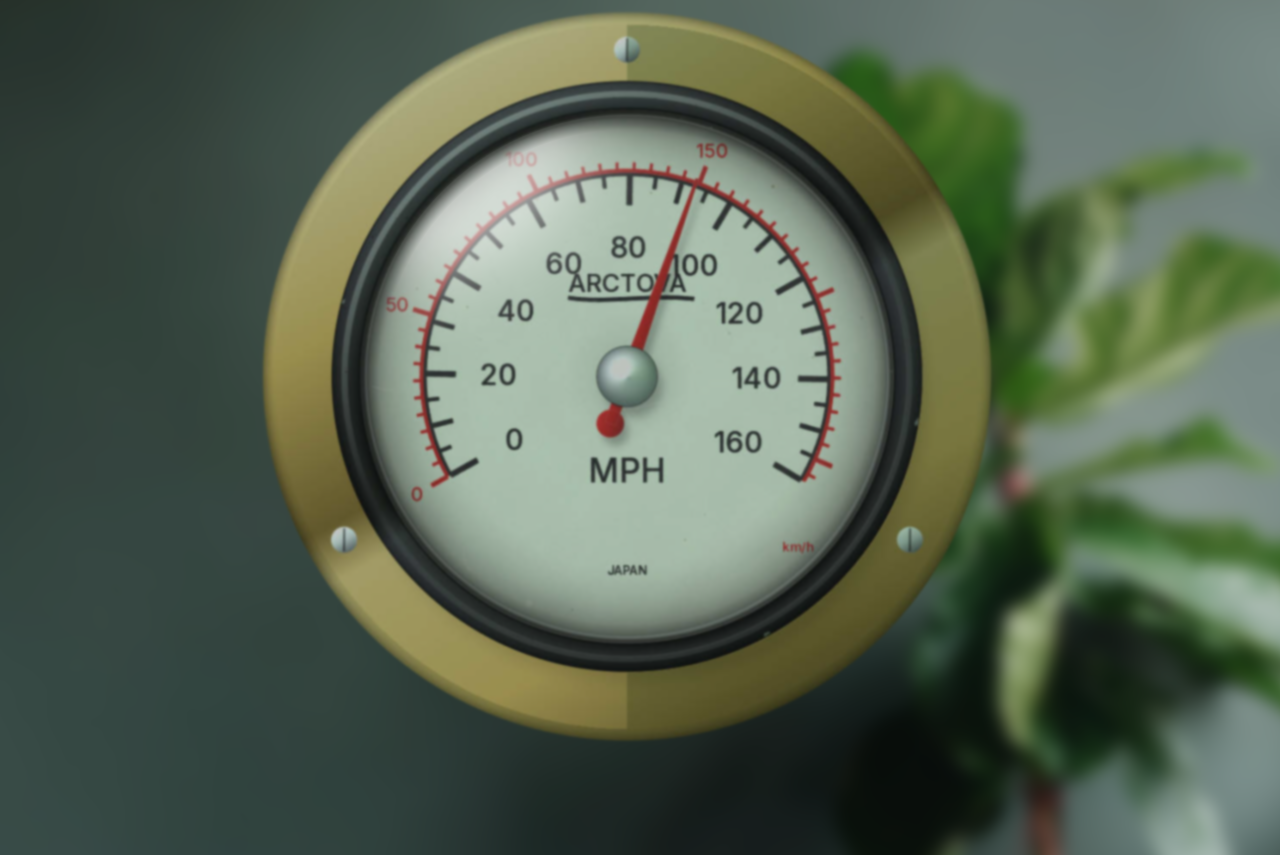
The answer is 92.5 mph
